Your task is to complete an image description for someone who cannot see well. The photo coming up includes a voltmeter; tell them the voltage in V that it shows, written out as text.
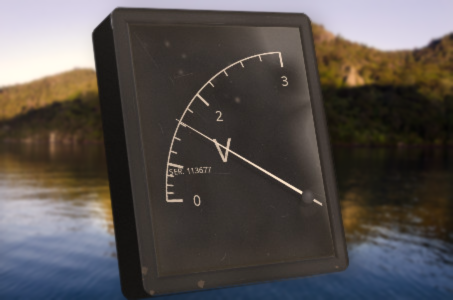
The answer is 1.6 V
